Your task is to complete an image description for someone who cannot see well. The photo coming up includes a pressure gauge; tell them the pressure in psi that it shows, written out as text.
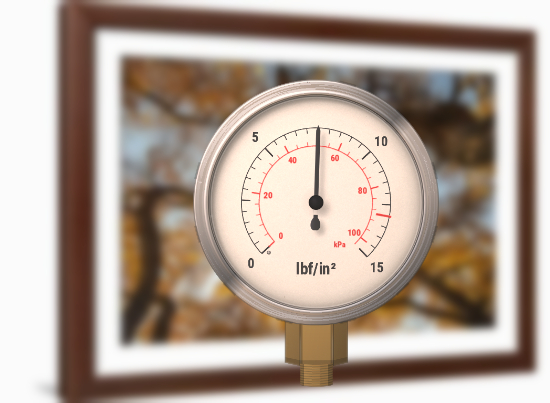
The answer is 7.5 psi
